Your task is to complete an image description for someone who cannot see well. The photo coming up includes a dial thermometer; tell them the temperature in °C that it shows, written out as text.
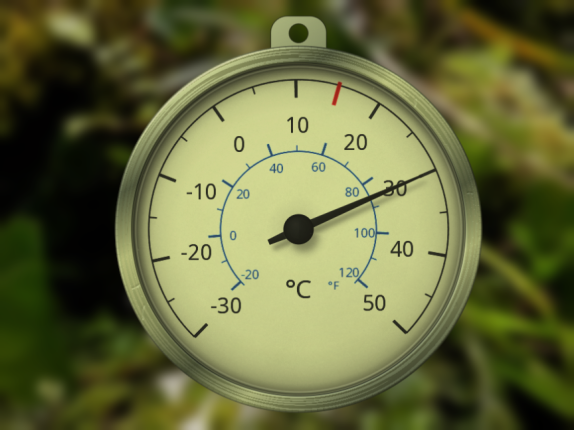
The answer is 30 °C
